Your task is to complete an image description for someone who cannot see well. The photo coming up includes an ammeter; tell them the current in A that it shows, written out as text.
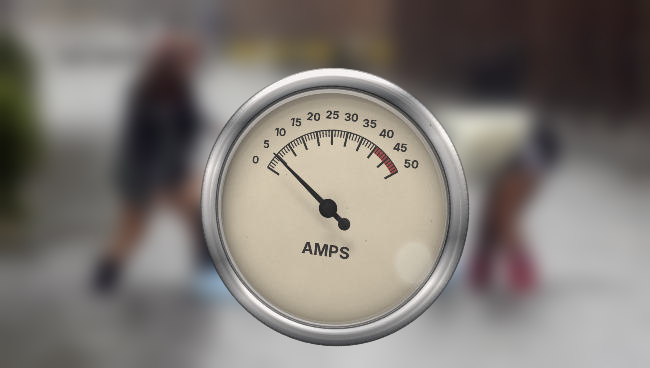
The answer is 5 A
